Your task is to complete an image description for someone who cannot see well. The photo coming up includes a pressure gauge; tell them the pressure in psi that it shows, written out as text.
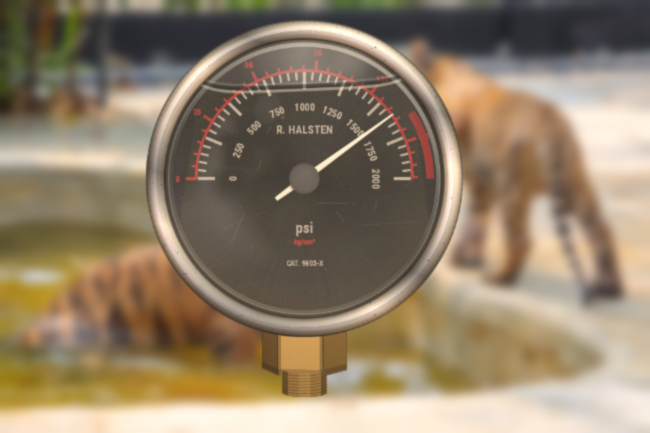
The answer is 1600 psi
